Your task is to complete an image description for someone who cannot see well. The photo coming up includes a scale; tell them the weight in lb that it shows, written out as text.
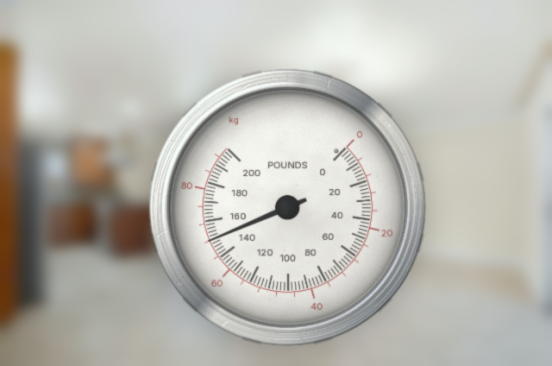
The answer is 150 lb
